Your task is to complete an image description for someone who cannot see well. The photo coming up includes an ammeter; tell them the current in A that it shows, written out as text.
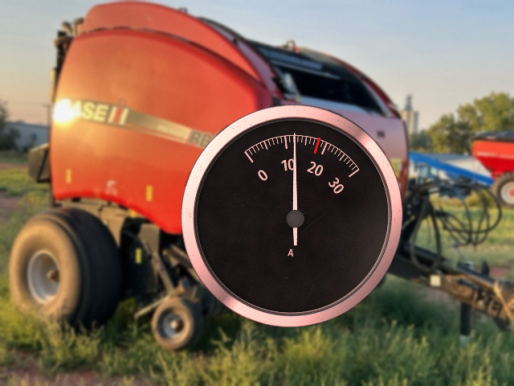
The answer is 12 A
